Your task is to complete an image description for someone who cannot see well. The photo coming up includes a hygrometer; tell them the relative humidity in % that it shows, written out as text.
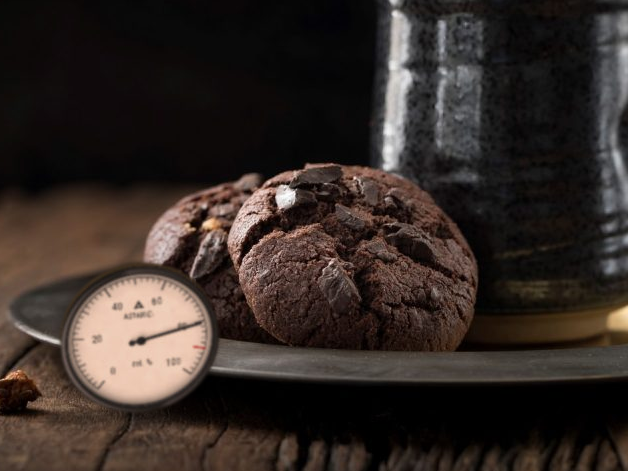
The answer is 80 %
